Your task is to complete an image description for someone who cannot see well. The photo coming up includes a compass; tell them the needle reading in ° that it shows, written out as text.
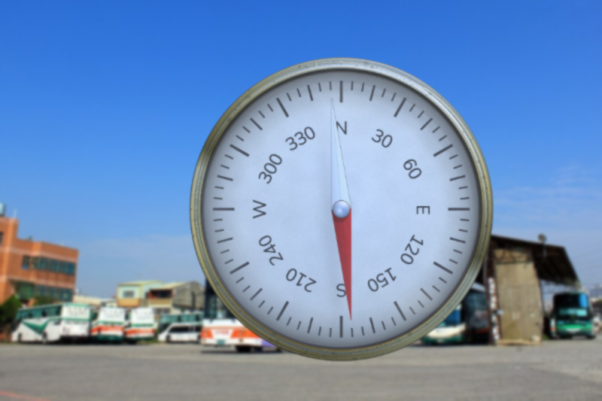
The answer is 175 °
